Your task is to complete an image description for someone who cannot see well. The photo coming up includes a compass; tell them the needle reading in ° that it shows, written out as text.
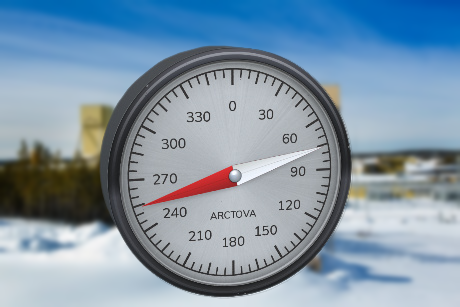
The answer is 255 °
